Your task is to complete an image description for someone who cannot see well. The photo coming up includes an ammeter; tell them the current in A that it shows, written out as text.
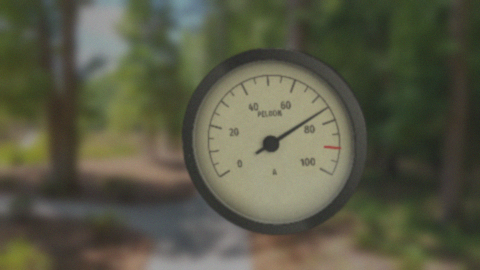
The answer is 75 A
